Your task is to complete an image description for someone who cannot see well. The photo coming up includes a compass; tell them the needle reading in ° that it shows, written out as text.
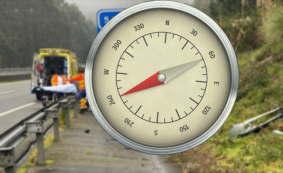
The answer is 240 °
